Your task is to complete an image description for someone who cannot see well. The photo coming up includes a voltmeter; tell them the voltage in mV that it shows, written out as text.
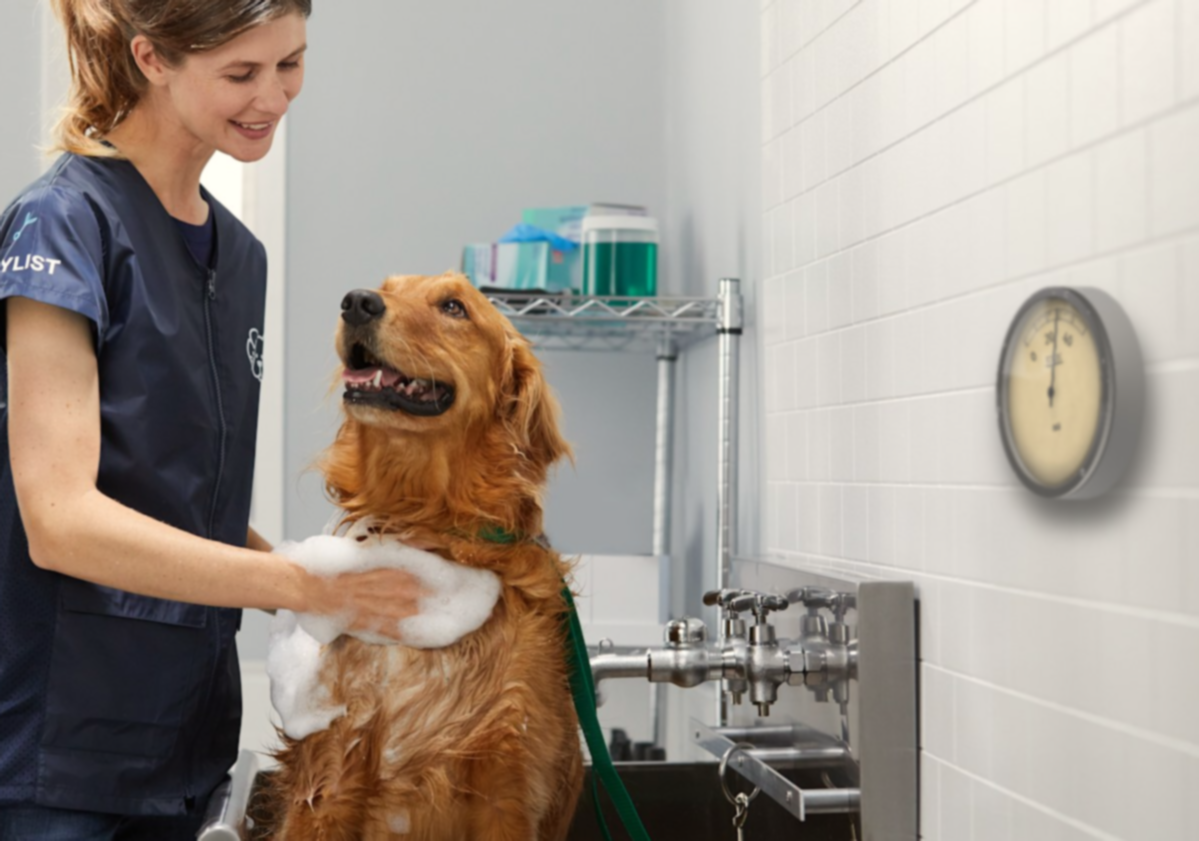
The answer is 30 mV
